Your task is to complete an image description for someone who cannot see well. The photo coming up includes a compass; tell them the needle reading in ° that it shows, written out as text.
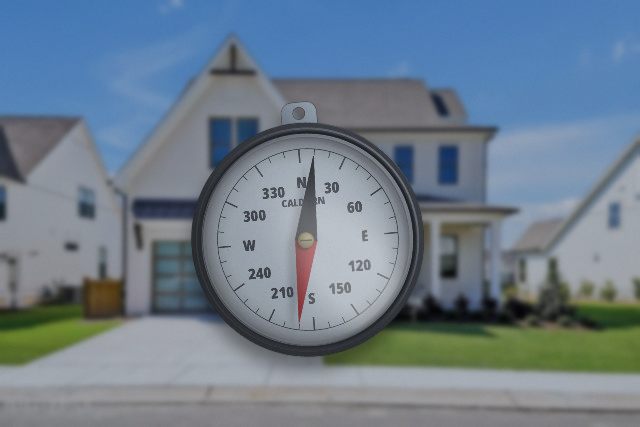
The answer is 190 °
